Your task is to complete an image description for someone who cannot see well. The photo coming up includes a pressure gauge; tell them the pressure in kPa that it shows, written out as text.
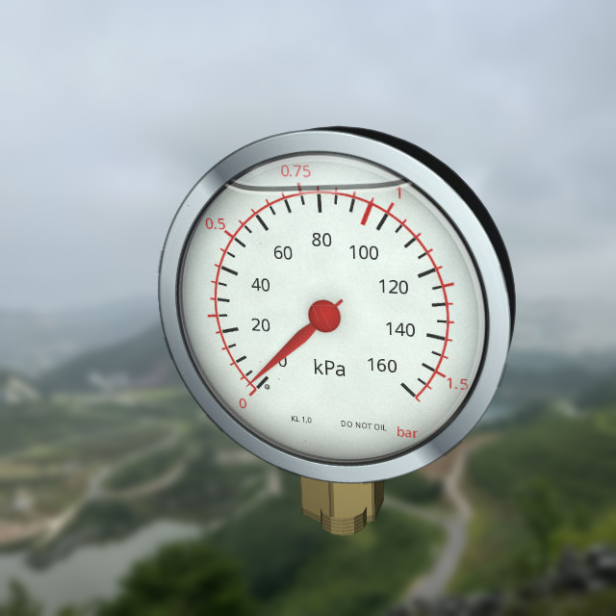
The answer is 2.5 kPa
